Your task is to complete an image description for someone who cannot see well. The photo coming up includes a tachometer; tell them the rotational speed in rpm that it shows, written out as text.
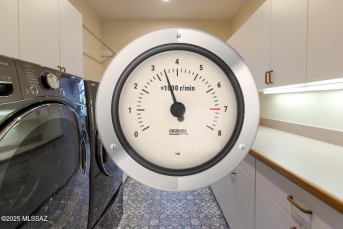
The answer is 3400 rpm
